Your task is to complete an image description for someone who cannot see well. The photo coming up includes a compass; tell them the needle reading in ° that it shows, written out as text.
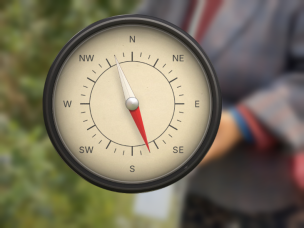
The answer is 160 °
